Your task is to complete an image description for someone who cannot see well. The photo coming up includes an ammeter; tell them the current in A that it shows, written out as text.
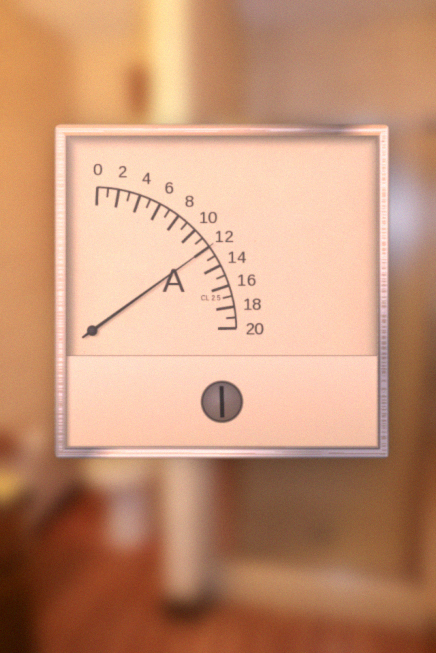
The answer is 12 A
